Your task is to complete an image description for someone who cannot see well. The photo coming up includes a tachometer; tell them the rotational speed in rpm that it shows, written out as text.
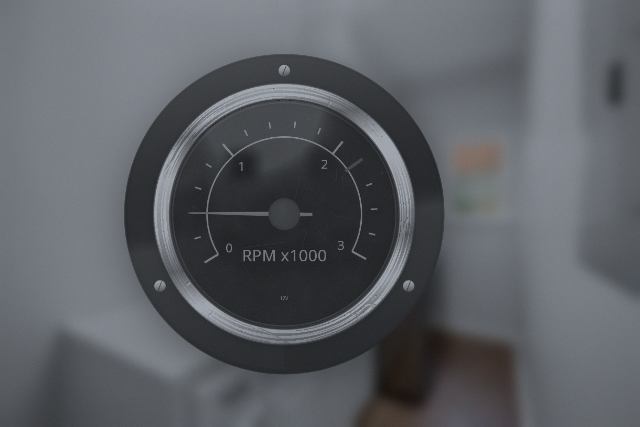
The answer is 400 rpm
